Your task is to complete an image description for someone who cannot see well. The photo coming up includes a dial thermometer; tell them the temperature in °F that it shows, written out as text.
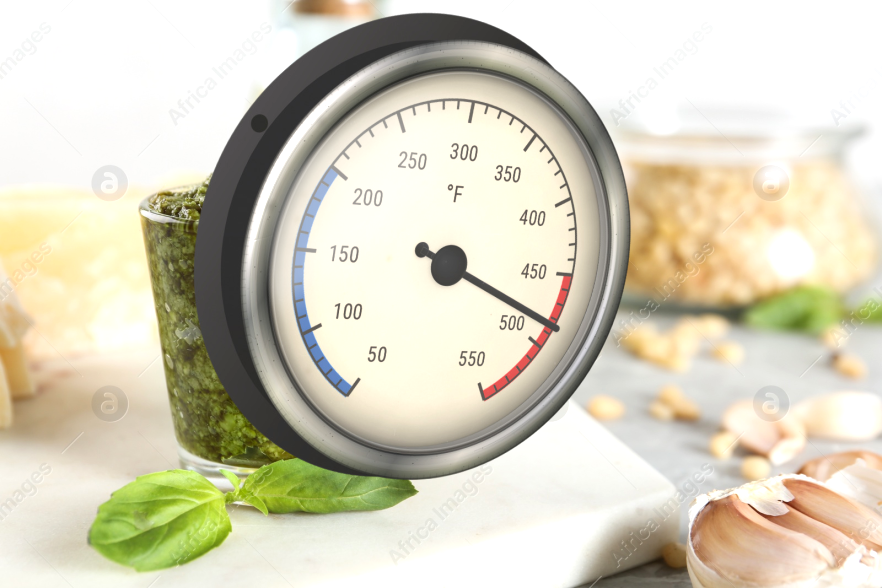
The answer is 485 °F
